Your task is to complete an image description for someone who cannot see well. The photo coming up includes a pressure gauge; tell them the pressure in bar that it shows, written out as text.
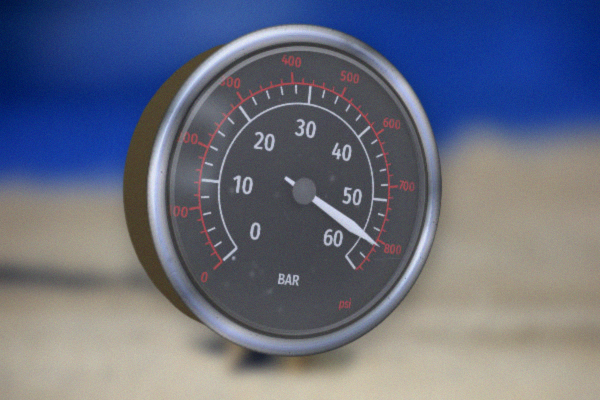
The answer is 56 bar
